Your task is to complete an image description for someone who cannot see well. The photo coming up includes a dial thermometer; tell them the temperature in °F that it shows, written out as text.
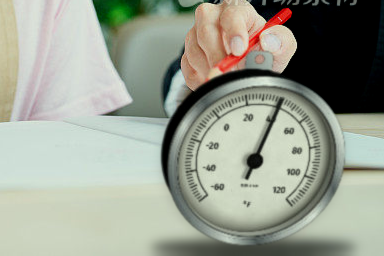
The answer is 40 °F
